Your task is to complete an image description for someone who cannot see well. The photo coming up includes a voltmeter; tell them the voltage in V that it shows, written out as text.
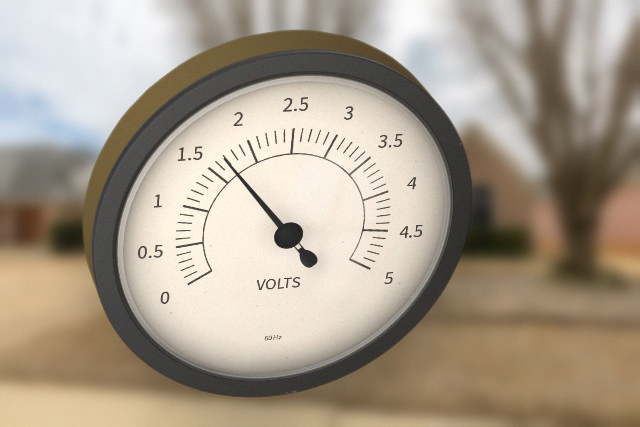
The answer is 1.7 V
